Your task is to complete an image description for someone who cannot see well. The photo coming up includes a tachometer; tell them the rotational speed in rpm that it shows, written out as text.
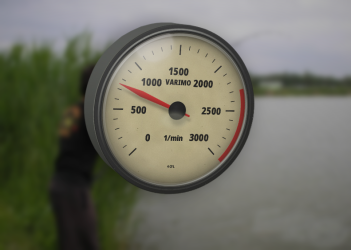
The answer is 750 rpm
